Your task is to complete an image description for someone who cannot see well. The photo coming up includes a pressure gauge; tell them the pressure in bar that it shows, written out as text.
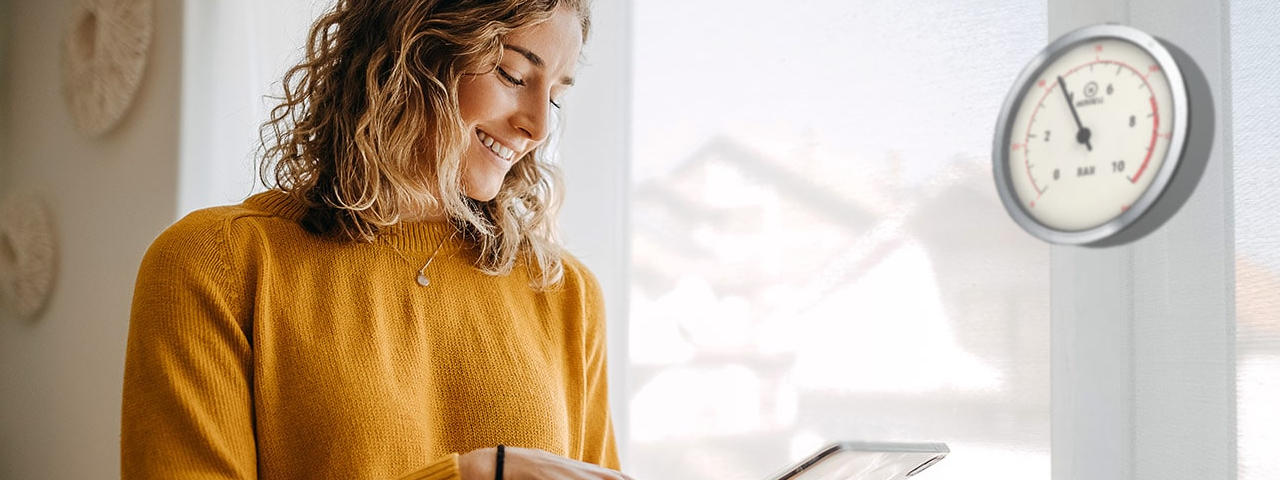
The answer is 4 bar
